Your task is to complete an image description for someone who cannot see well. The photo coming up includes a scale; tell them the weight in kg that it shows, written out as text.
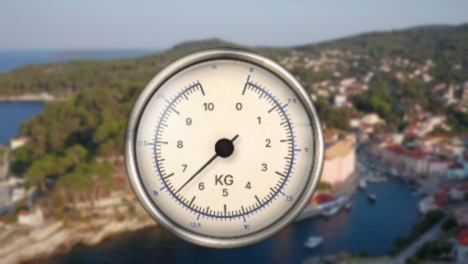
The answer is 6.5 kg
